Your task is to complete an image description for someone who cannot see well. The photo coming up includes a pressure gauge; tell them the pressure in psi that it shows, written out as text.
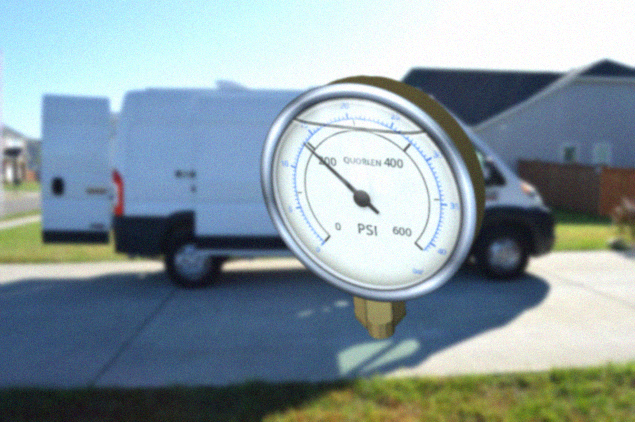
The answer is 200 psi
